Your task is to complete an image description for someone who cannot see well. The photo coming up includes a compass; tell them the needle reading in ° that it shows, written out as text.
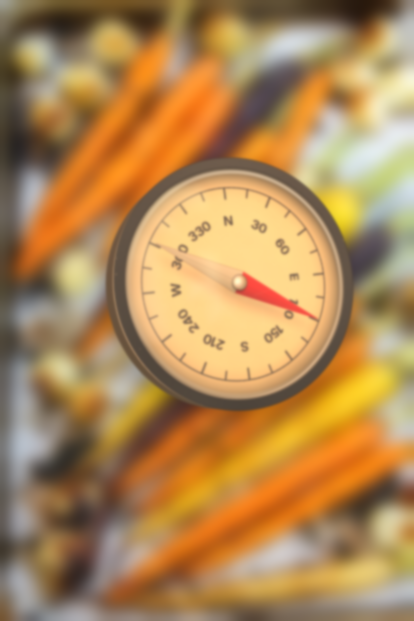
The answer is 120 °
